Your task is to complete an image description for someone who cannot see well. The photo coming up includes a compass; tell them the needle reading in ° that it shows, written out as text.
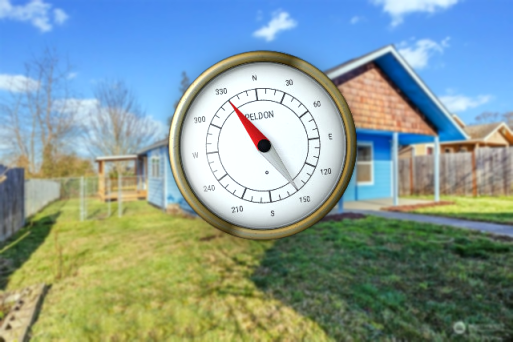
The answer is 330 °
